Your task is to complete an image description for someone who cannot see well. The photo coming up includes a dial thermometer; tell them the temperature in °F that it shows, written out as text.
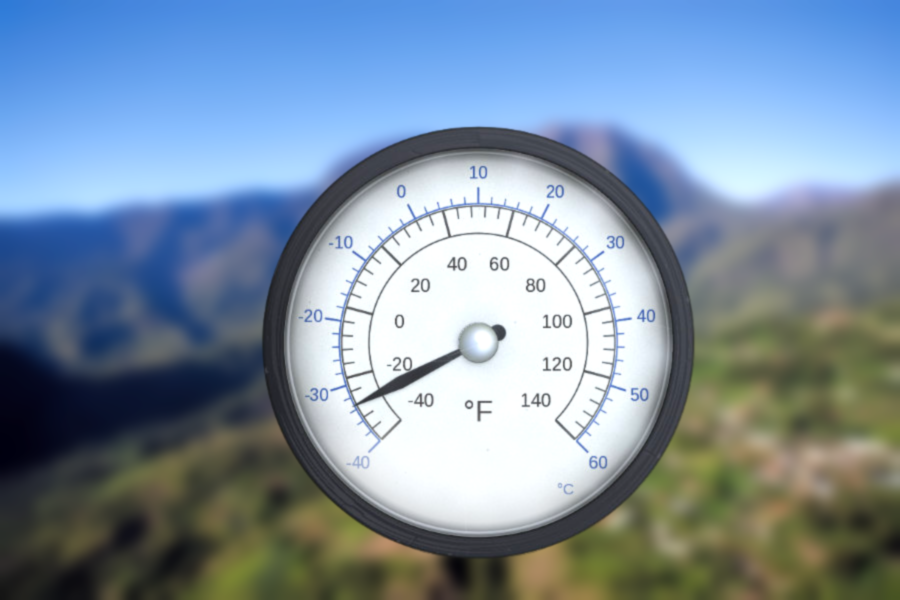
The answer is -28 °F
